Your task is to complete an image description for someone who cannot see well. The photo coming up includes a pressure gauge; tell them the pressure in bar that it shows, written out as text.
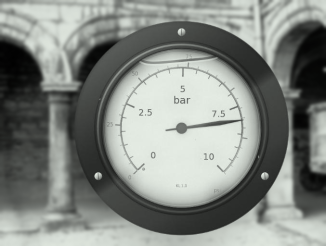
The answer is 8 bar
